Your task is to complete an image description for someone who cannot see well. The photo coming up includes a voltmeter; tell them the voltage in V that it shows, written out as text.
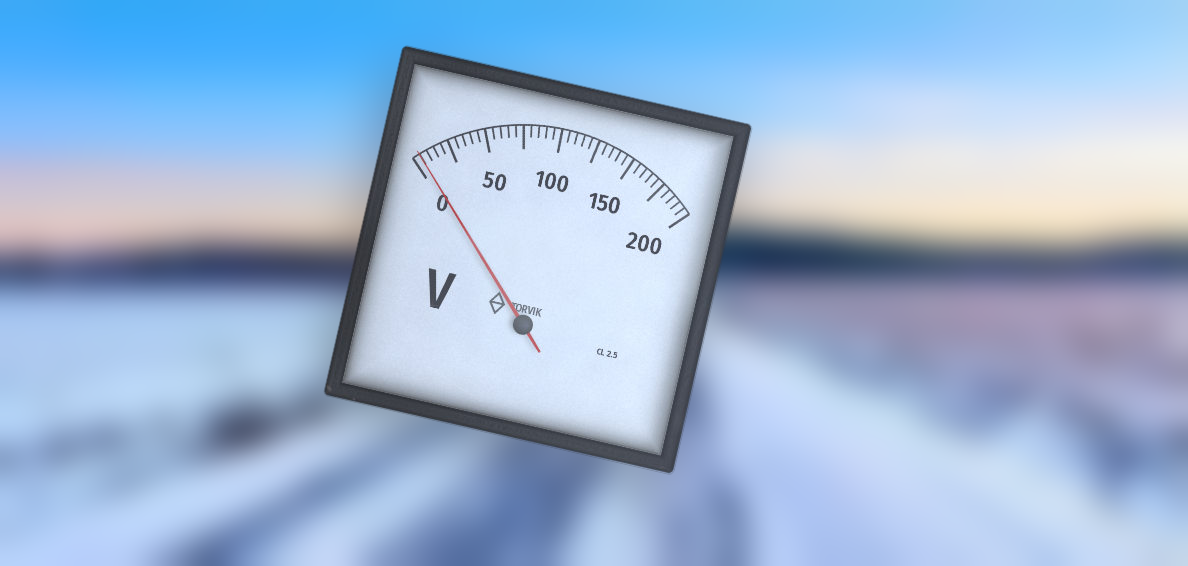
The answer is 5 V
